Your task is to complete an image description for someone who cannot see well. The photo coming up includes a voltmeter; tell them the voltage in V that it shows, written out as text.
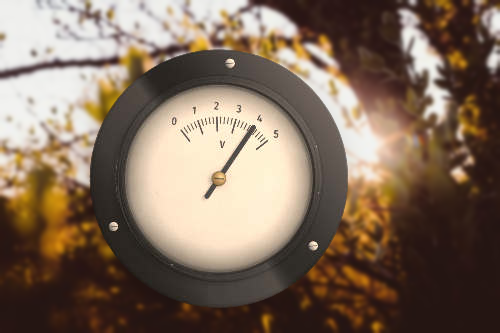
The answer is 4 V
